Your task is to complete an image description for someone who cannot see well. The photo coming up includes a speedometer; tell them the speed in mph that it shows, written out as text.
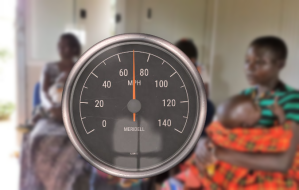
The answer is 70 mph
